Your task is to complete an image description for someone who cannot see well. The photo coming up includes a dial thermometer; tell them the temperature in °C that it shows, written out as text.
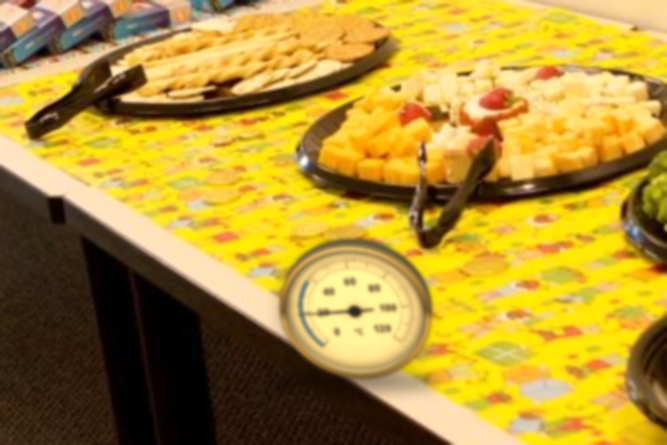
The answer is 20 °C
